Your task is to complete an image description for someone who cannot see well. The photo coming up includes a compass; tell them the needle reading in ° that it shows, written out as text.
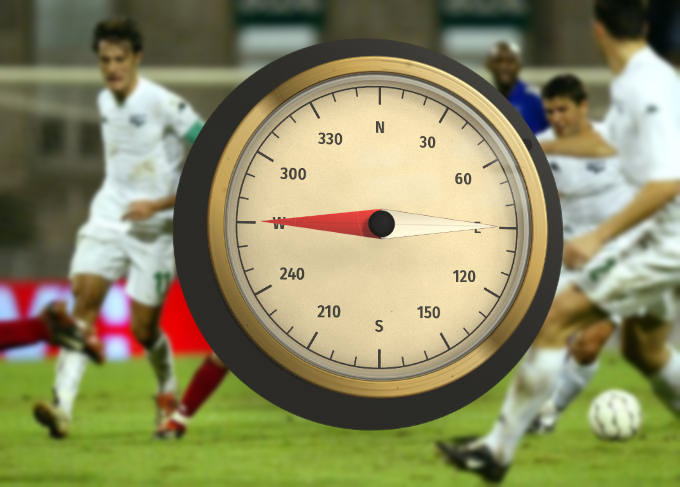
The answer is 270 °
